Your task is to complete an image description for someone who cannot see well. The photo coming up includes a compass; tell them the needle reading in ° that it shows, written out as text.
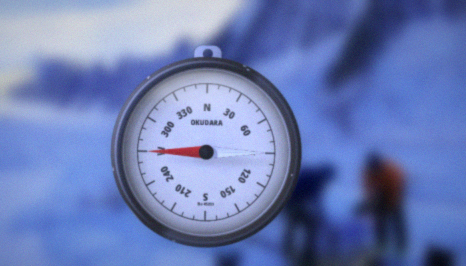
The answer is 270 °
